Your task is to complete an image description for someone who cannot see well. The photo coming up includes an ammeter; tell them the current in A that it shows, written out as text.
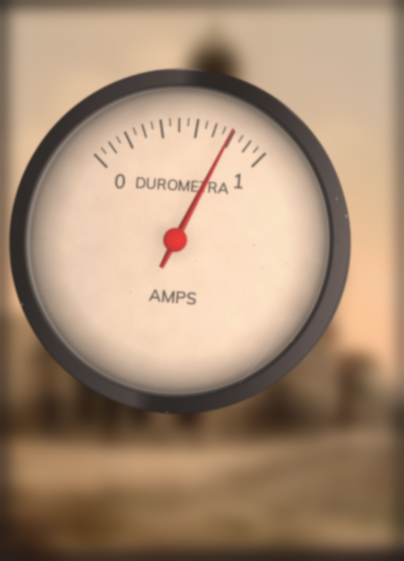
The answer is 0.8 A
